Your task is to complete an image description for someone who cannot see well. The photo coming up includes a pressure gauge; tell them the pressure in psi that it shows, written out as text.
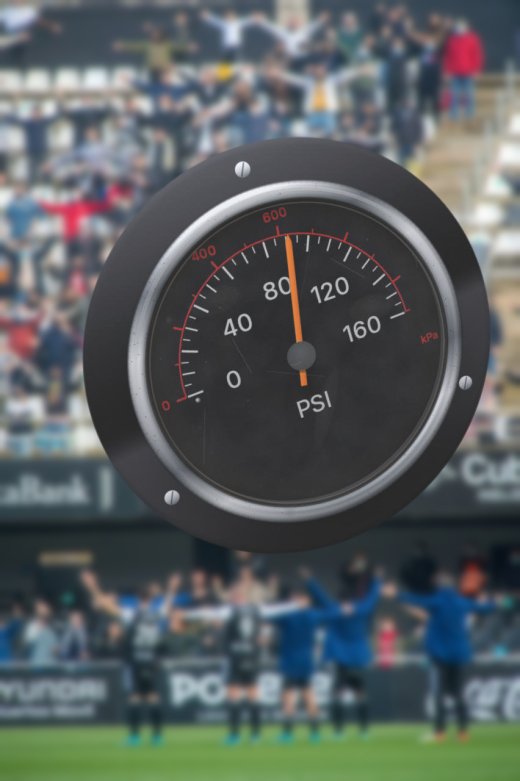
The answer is 90 psi
